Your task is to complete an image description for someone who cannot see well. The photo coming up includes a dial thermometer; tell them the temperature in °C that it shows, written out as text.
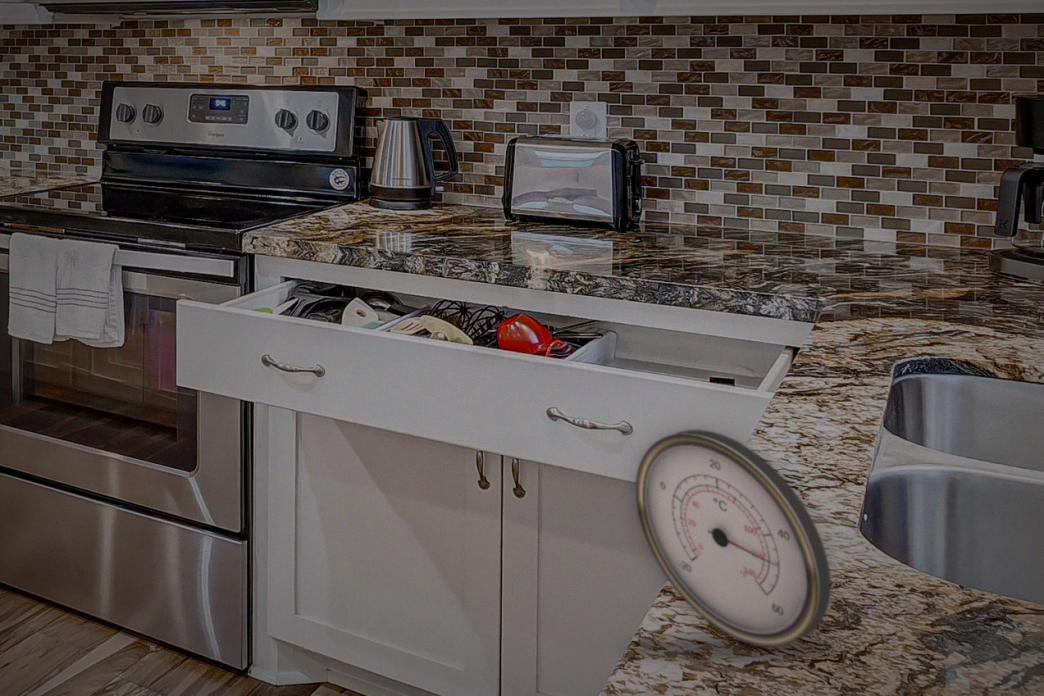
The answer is 48 °C
